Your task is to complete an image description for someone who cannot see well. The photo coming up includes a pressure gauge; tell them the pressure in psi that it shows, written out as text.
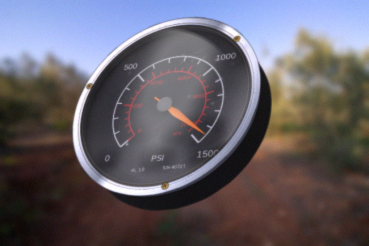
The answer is 1450 psi
